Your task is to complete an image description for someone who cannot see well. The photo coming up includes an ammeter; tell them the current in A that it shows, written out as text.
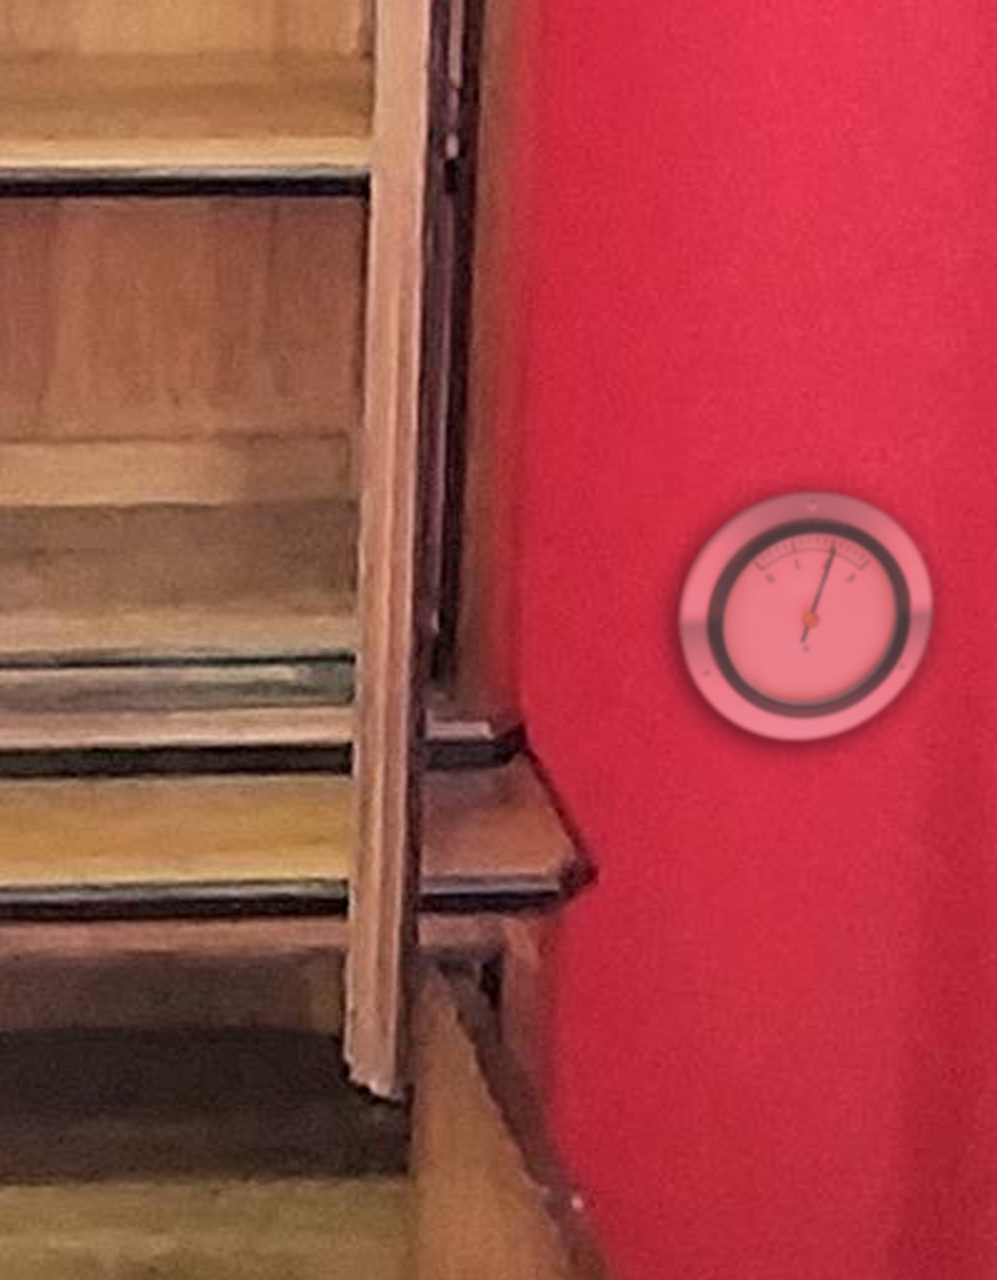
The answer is 2 A
